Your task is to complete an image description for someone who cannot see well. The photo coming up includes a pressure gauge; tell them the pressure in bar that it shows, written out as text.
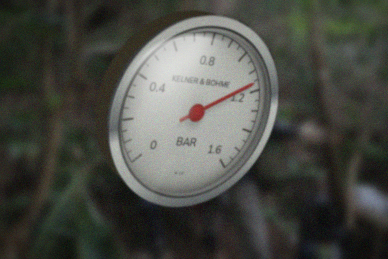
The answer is 1.15 bar
